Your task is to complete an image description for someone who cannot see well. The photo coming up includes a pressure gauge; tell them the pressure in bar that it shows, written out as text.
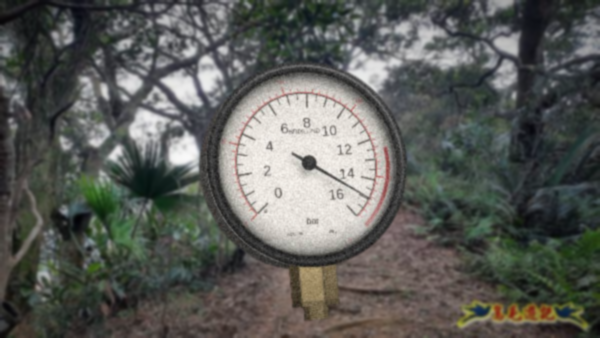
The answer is 15 bar
